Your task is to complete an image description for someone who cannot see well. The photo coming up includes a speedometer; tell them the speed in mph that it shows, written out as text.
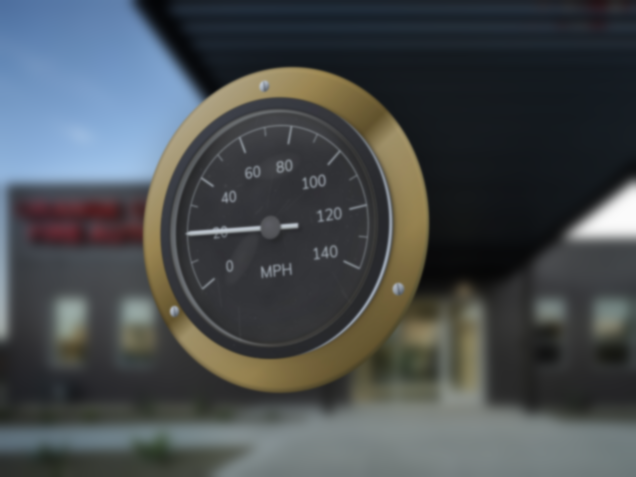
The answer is 20 mph
